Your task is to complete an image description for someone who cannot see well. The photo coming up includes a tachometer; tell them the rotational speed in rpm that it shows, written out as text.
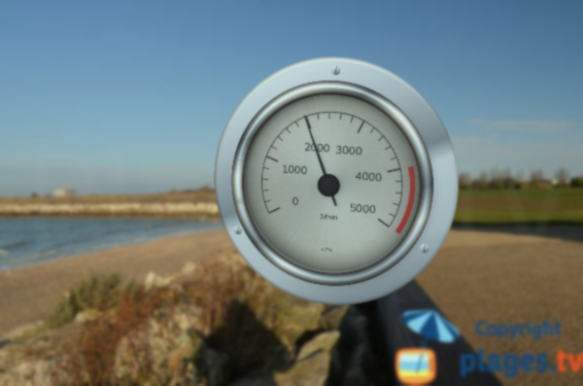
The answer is 2000 rpm
